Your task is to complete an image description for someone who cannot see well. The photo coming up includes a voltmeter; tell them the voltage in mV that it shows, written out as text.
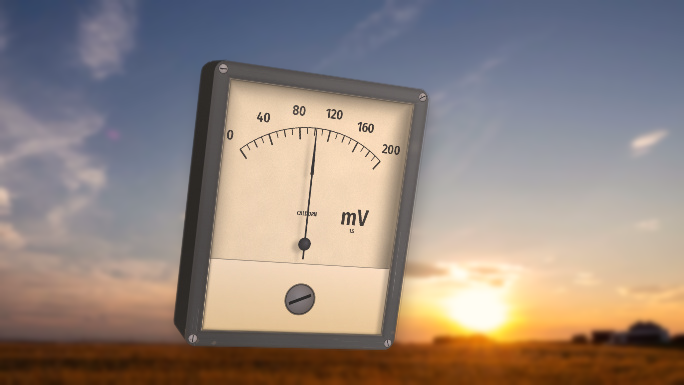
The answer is 100 mV
